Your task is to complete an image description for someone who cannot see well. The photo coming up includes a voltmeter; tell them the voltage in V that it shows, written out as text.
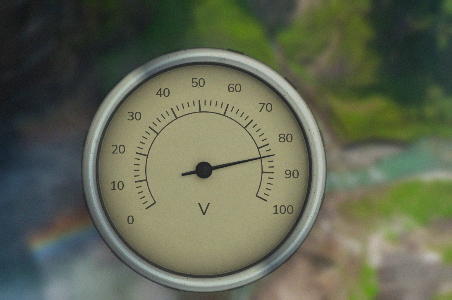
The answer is 84 V
